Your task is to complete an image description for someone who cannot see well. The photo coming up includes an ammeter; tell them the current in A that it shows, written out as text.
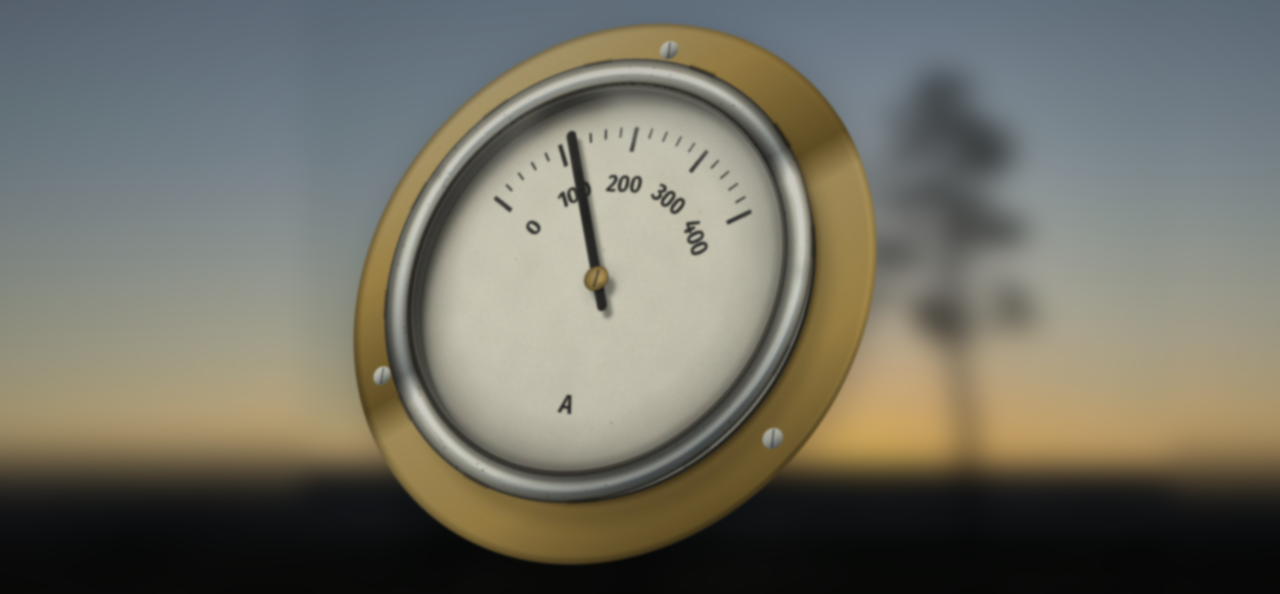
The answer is 120 A
